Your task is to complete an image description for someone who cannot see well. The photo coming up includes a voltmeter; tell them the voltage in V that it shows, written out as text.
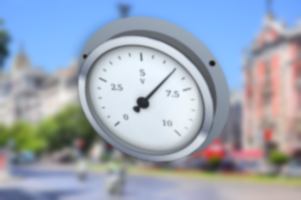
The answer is 6.5 V
